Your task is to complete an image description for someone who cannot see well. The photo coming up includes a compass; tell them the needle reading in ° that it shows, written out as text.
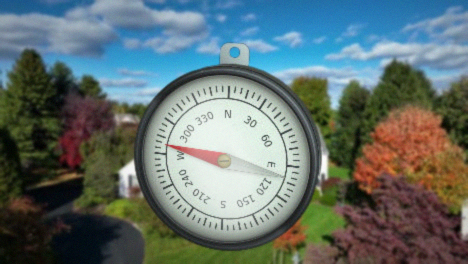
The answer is 280 °
